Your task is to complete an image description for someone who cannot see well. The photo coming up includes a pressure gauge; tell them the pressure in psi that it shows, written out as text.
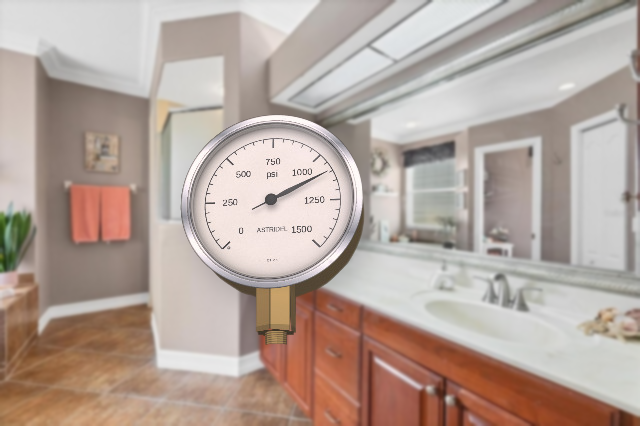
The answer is 1100 psi
